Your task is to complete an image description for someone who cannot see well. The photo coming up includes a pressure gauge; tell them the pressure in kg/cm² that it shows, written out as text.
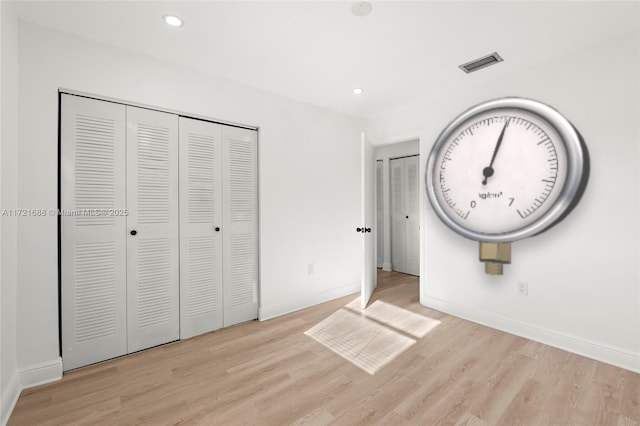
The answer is 4 kg/cm²
